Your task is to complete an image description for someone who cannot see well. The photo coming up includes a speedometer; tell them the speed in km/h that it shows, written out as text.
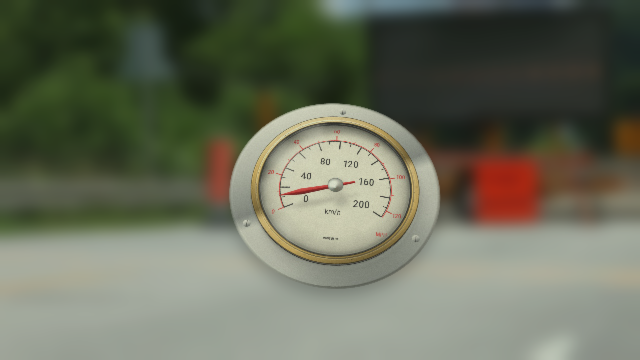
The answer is 10 km/h
